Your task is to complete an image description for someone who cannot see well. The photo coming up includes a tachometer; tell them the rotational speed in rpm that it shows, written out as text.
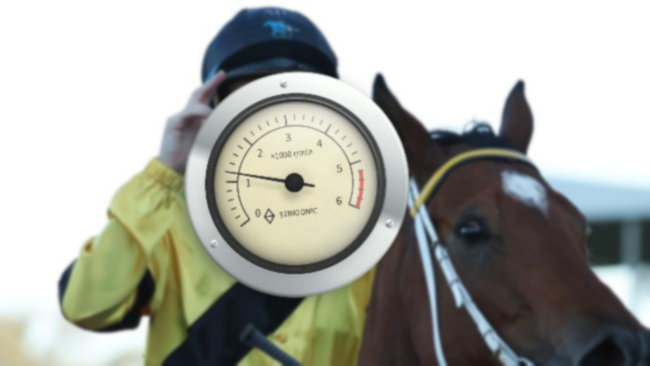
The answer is 1200 rpm
